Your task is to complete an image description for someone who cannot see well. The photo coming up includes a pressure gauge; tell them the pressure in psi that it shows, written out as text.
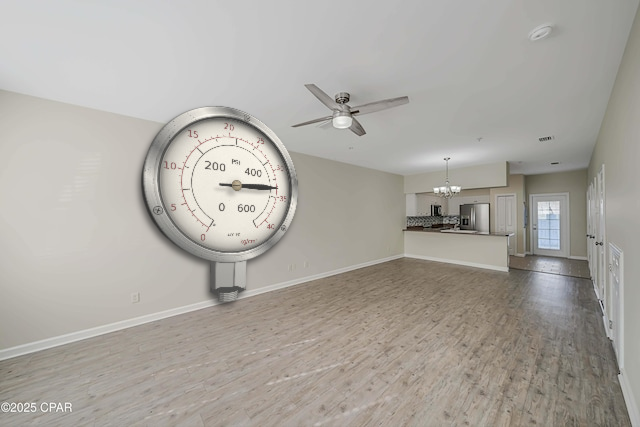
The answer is 475 psi
